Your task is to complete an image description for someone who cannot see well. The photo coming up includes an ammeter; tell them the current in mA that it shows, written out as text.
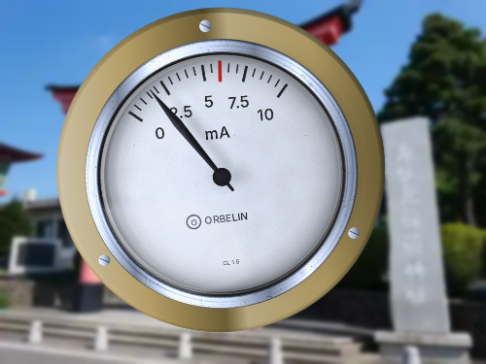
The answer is 1.75 mA
